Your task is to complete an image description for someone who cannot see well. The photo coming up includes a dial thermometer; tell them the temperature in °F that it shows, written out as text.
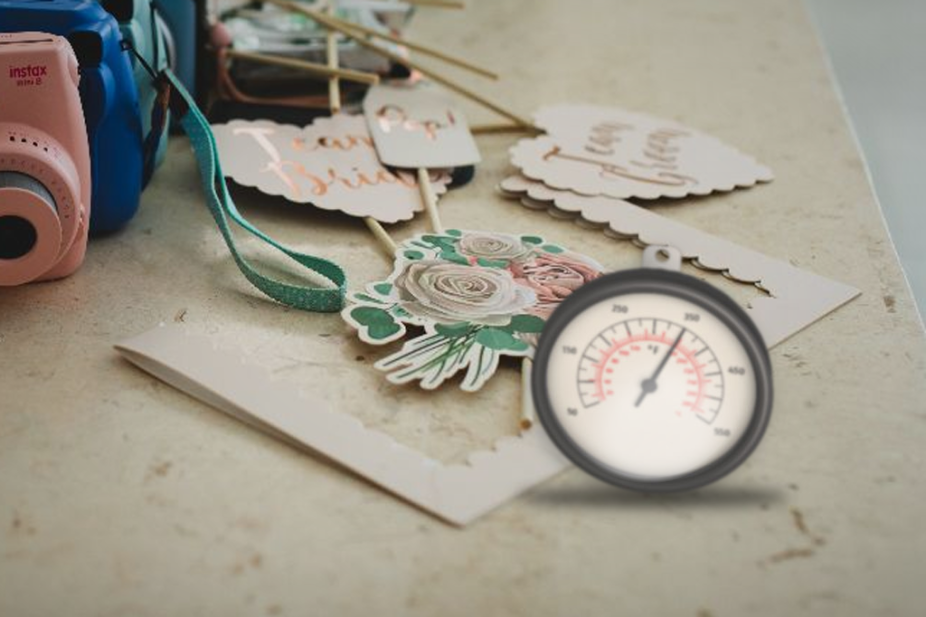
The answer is 350 °F
